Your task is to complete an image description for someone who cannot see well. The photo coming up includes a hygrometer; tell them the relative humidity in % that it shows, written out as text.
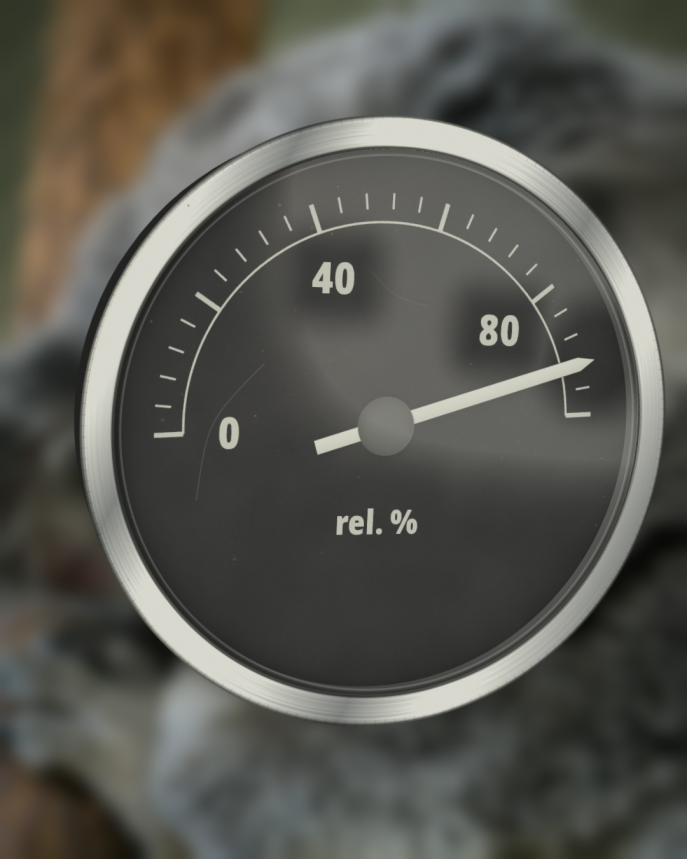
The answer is 92 %
